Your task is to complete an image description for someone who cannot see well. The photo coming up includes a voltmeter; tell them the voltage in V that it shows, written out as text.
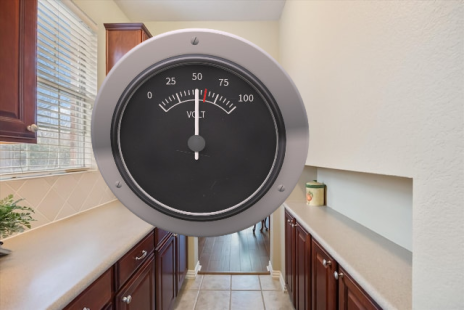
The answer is 50 V
